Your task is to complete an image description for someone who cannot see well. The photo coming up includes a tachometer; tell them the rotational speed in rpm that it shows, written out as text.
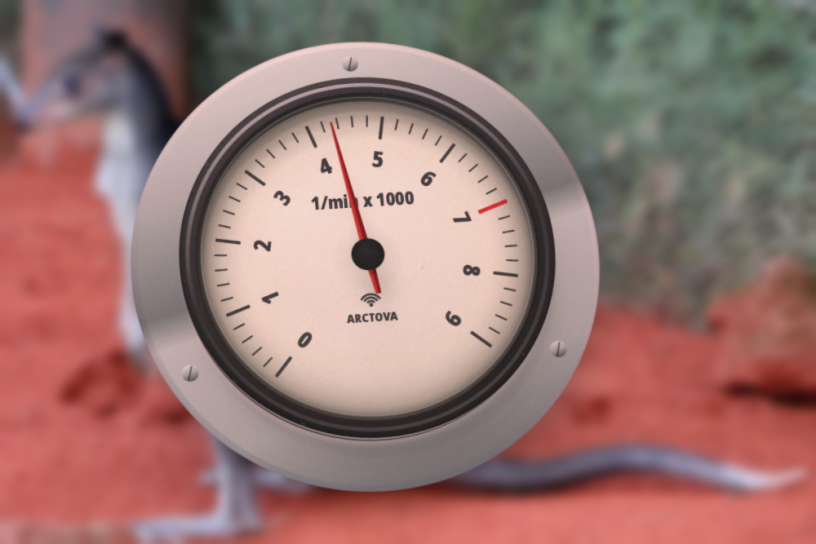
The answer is 4300 rpm
